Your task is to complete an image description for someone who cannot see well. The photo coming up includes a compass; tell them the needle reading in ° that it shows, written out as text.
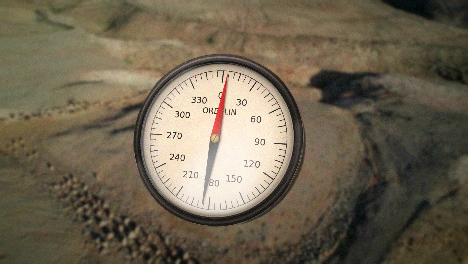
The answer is 5 °
